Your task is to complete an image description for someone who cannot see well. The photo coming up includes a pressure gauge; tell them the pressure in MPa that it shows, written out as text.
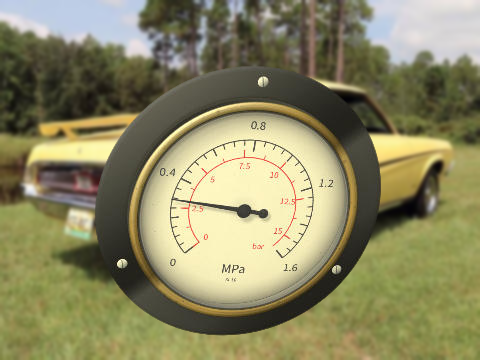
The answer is 0.3 MPa
